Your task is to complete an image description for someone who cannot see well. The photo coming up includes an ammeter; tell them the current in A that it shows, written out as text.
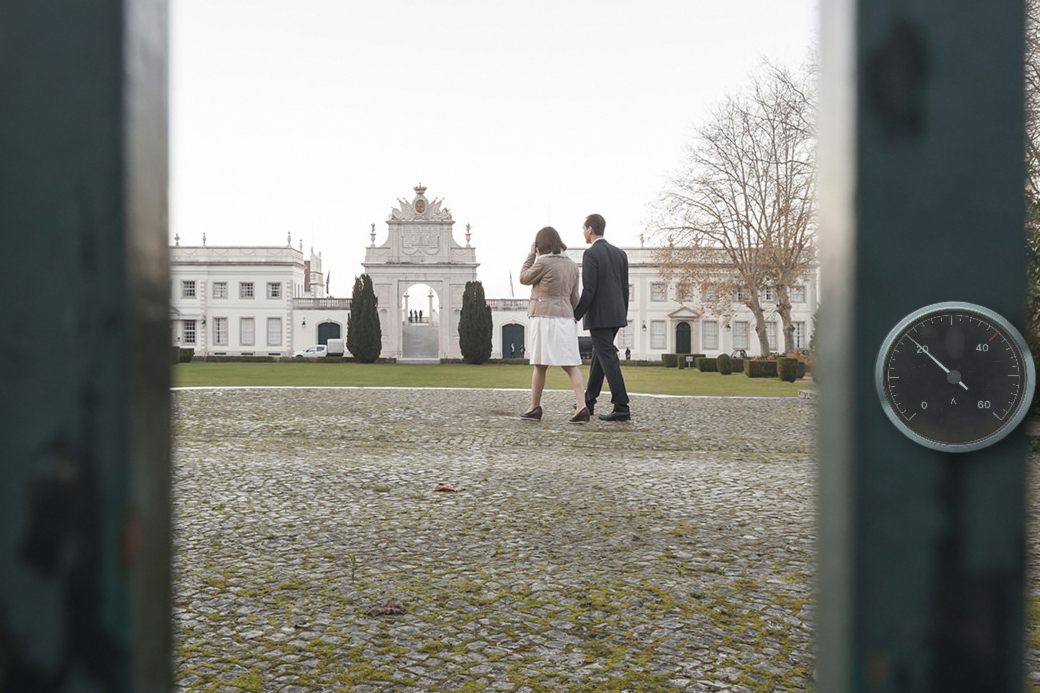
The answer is 20 A
